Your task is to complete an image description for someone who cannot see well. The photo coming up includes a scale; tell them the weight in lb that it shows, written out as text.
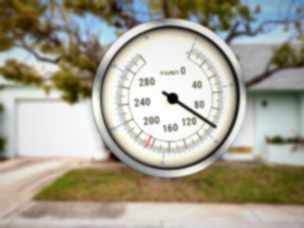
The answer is 100 lb
